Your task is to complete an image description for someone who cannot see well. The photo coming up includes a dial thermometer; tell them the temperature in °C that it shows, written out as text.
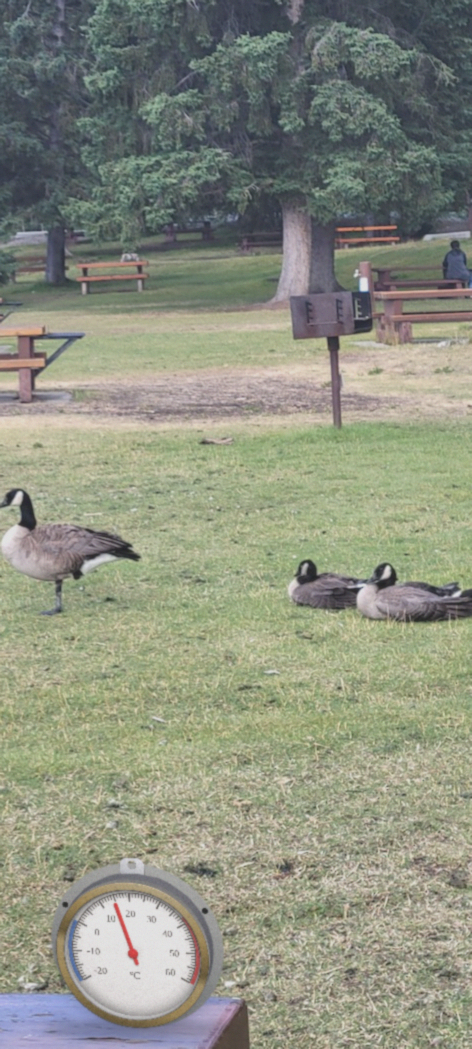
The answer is 15 °C
